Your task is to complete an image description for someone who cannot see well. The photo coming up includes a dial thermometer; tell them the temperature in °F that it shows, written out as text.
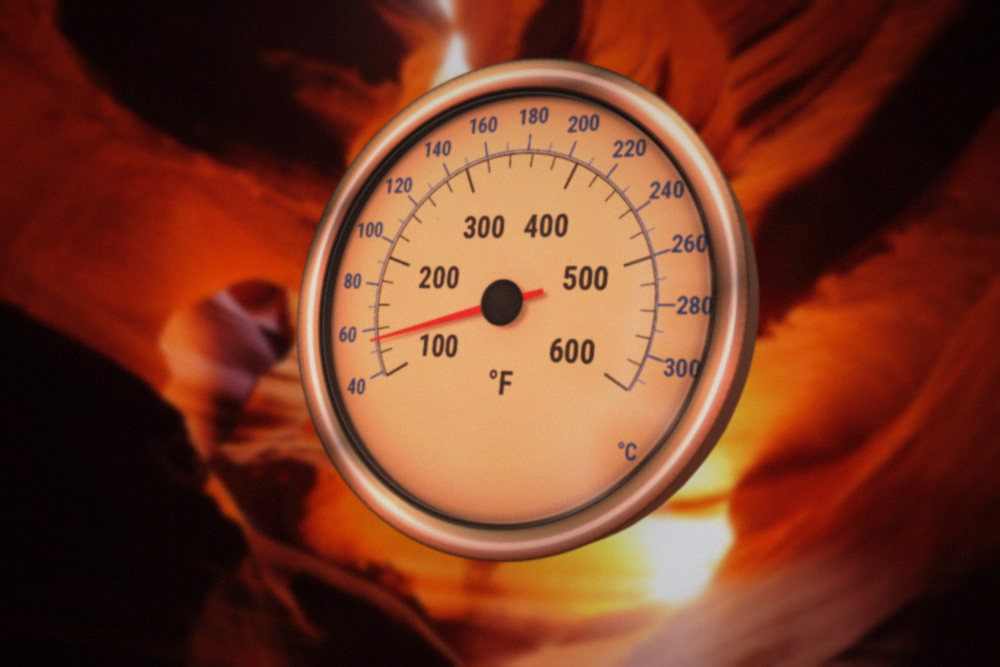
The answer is 130 °F
